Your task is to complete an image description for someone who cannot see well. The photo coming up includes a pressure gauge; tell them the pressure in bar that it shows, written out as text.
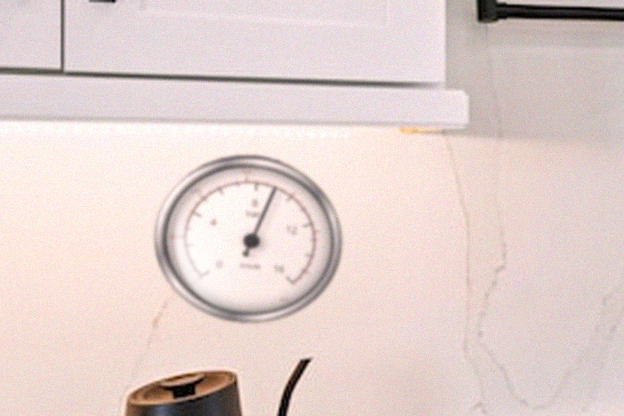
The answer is 9 bar
